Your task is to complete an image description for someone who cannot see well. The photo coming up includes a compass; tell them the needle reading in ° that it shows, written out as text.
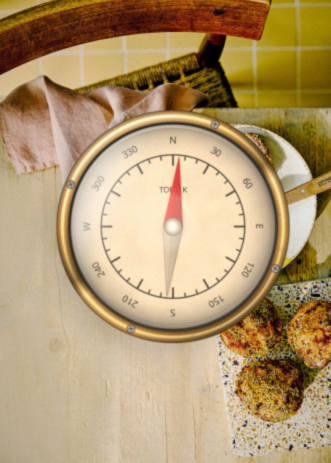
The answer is 5 °
